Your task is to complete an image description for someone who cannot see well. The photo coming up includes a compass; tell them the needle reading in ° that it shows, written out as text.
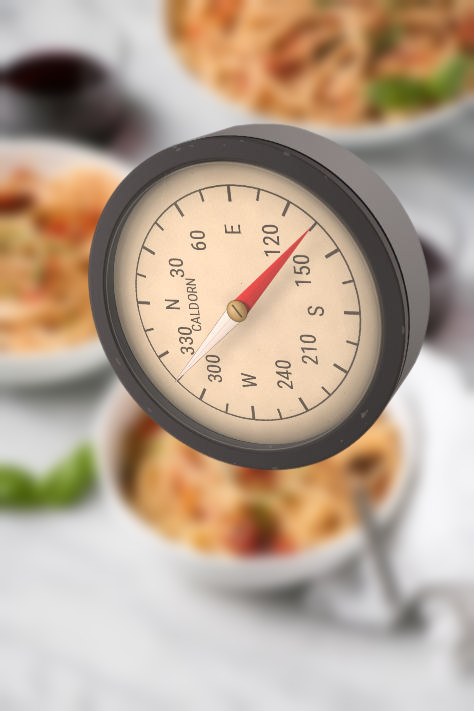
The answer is 135 °
